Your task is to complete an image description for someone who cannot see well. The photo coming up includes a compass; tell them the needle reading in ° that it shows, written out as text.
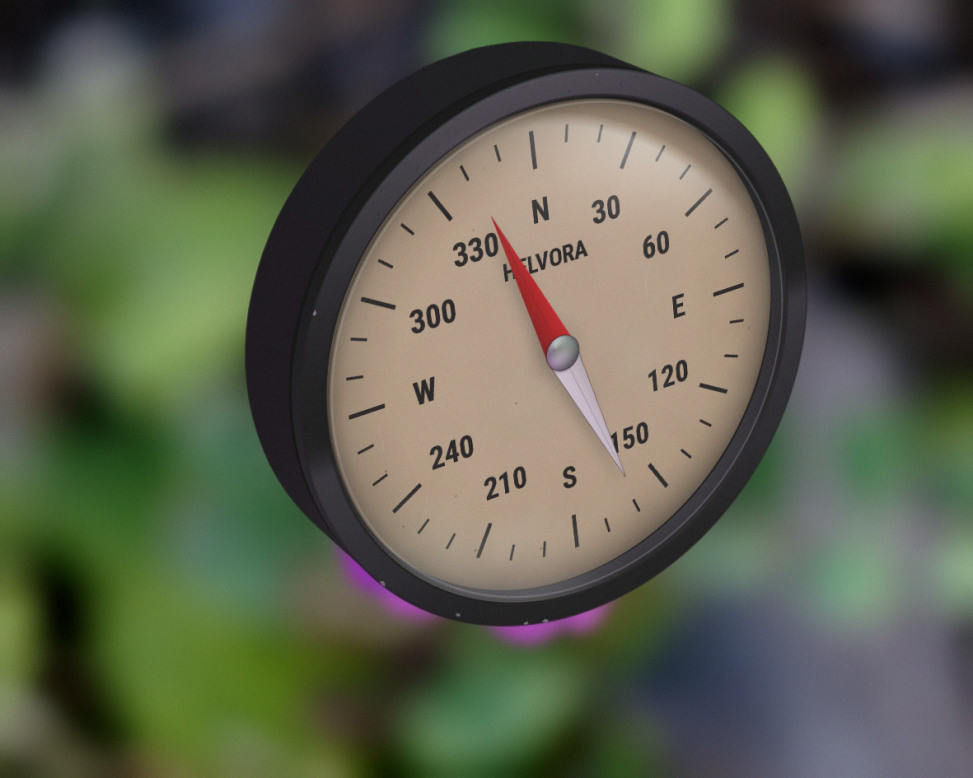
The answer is 340 °
